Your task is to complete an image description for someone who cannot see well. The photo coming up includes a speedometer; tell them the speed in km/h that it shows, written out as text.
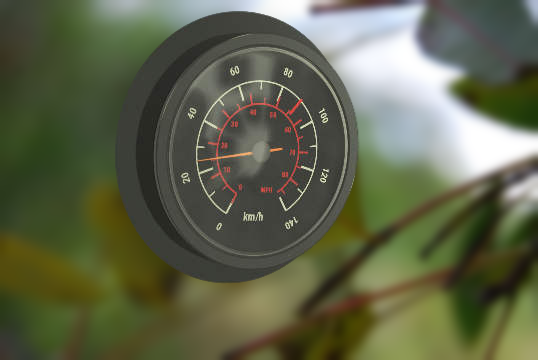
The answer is 25 km/h
